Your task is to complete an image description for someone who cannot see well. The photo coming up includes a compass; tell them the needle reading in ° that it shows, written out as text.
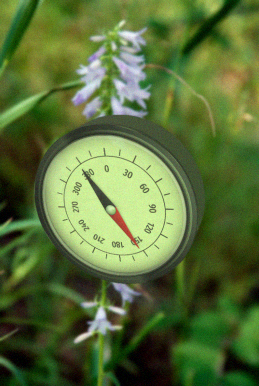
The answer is 150 °
